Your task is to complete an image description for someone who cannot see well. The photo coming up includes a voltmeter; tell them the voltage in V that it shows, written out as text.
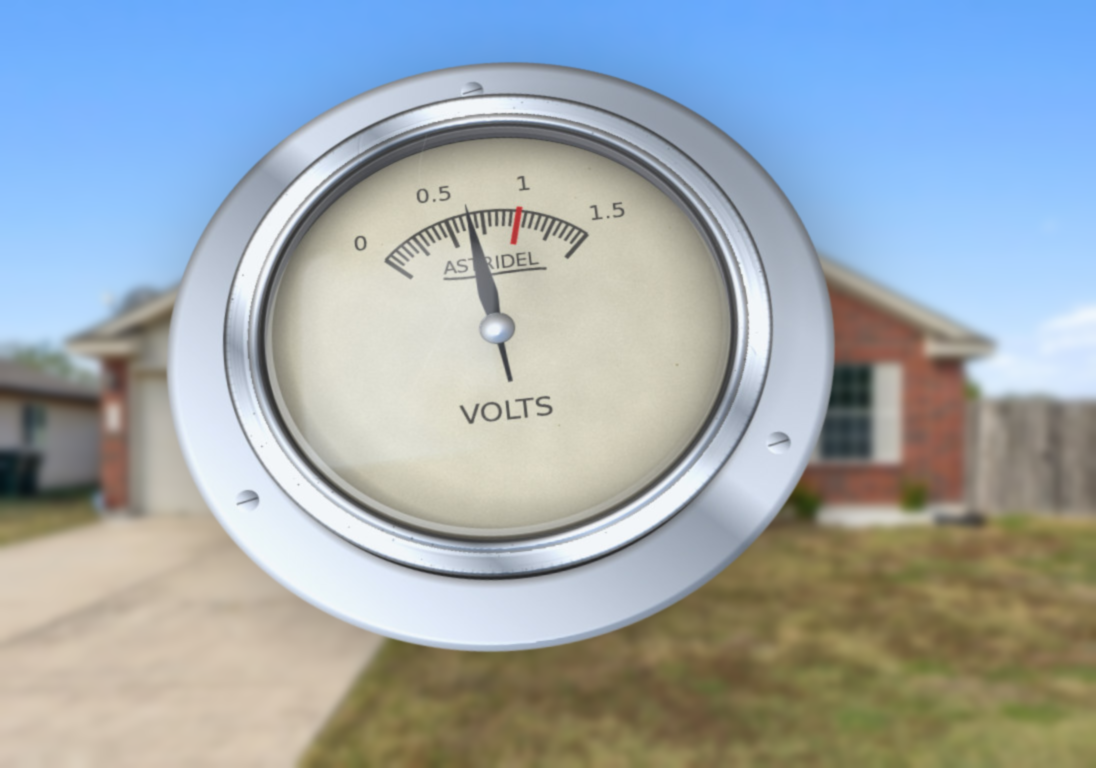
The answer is 0.65 V
